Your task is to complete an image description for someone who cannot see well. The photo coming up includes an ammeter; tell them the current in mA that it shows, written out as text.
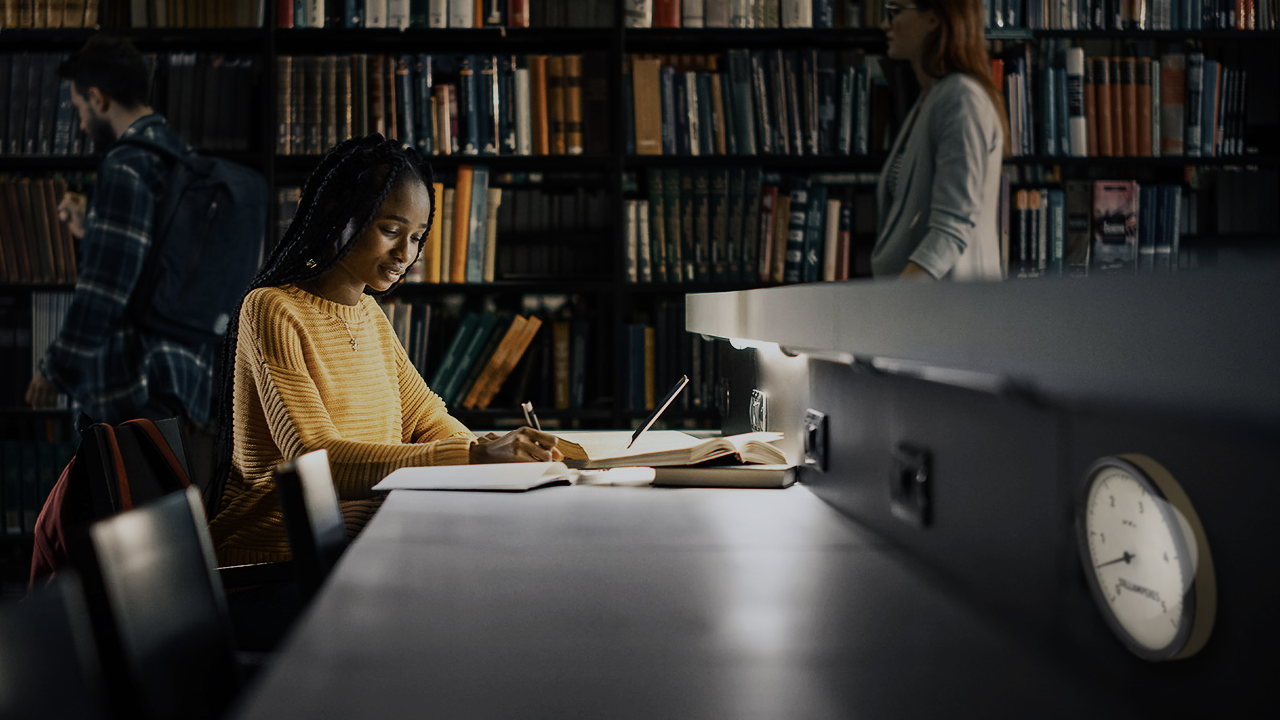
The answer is 0.5 mA
